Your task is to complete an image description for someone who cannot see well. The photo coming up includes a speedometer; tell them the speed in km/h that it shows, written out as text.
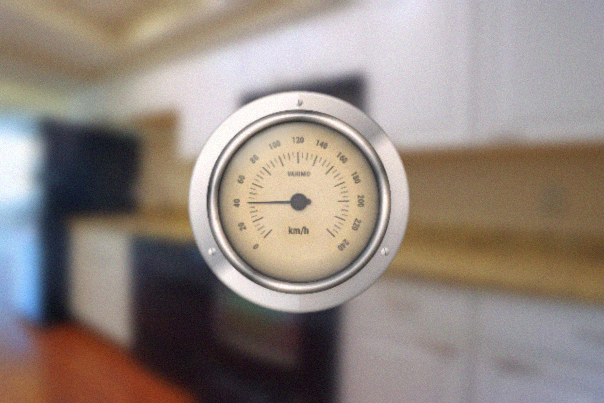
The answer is 40 km/h
